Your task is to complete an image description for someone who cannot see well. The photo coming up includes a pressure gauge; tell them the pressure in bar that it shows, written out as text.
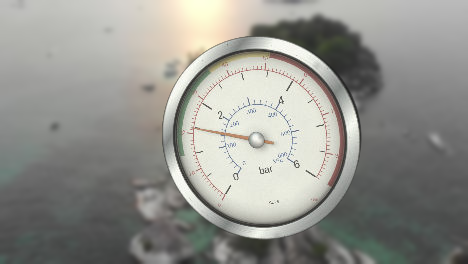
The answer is 1.5 bar
